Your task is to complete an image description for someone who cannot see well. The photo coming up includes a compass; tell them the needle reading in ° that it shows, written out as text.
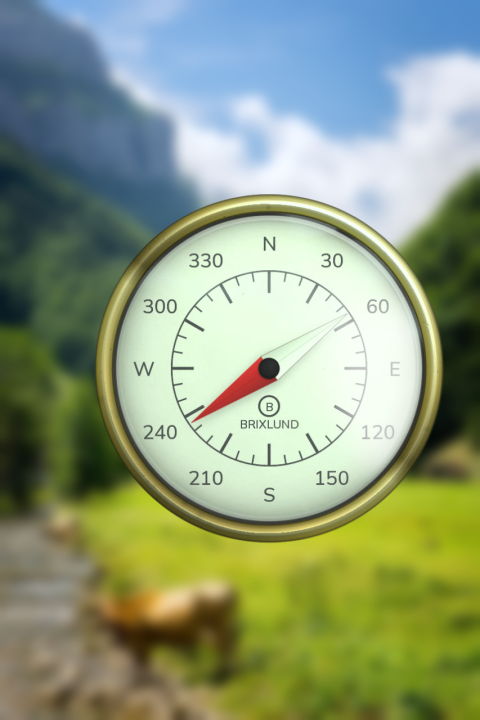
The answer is 235 °
